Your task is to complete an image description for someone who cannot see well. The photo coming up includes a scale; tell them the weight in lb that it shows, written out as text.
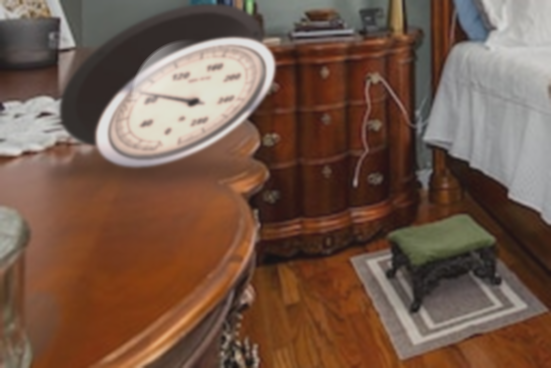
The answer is 90 lb
